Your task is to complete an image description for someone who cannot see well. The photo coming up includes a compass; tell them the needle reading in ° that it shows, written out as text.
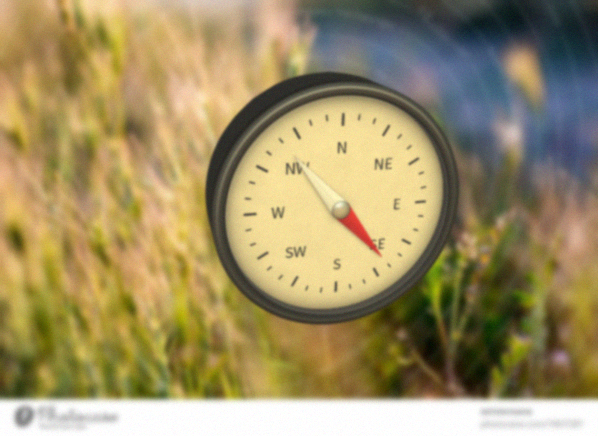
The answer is 140 °
